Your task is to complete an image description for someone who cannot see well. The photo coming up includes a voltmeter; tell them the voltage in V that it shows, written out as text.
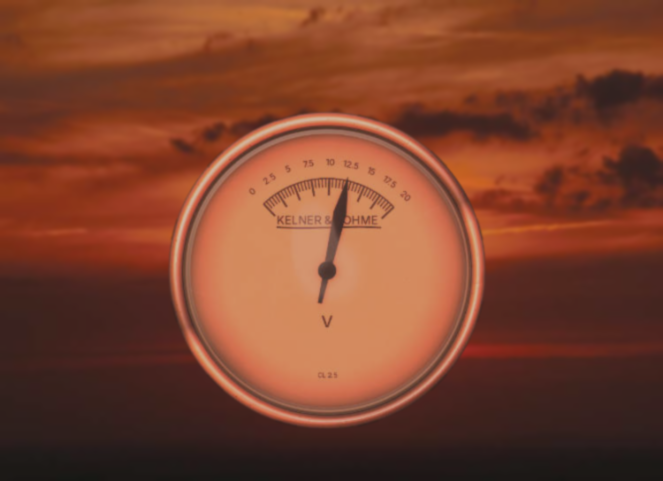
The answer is 12.5 V
